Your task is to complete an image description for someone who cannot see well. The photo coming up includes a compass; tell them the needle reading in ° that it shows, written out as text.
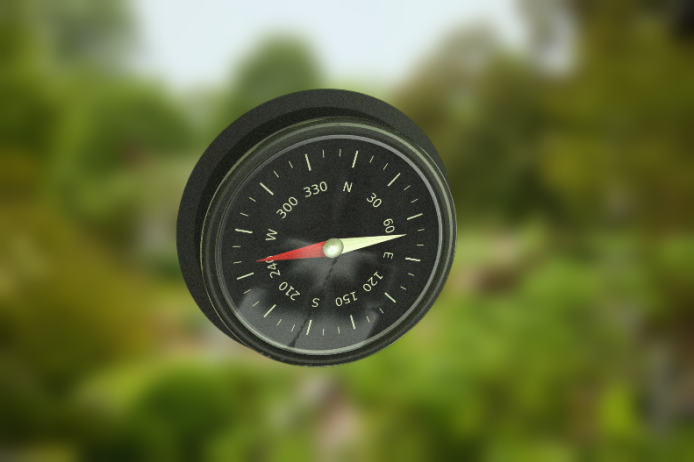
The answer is 250 °
